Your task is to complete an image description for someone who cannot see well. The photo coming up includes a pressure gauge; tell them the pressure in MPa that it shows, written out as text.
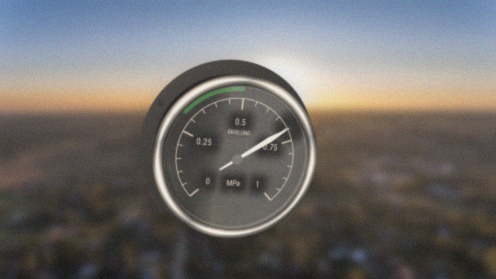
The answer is 0.7 MPa
